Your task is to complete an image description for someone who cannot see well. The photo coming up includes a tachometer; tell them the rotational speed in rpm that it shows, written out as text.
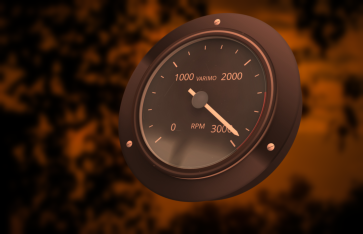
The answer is 2900 rpm
